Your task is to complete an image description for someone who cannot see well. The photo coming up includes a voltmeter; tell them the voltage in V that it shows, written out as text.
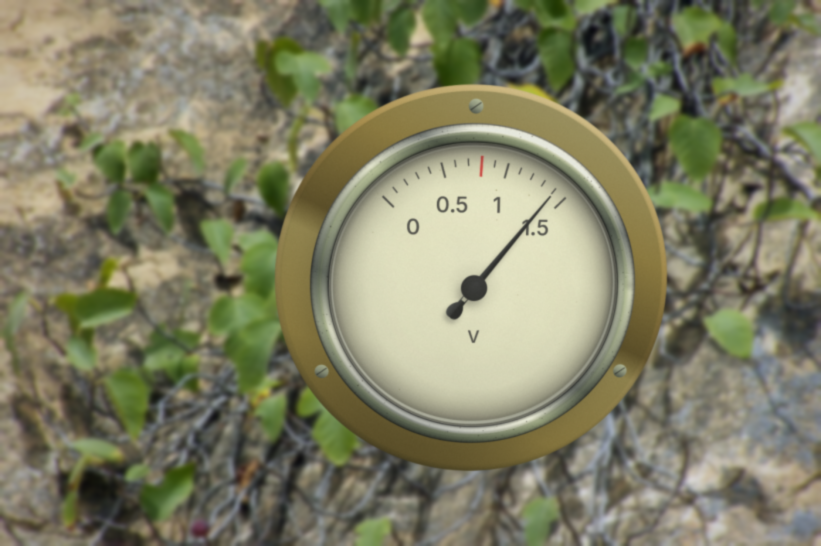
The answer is 1.4 V
